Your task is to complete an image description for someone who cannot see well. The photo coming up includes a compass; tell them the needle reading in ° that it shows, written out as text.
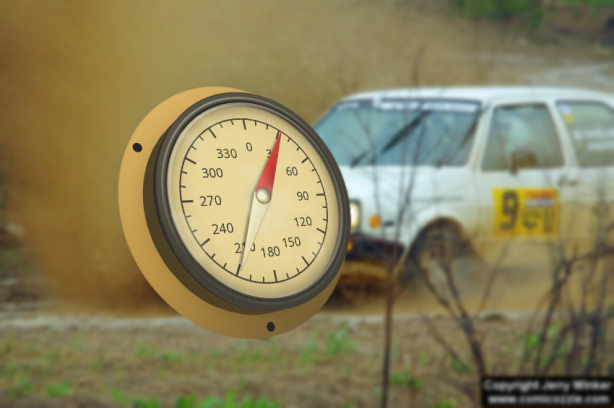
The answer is 30 °
